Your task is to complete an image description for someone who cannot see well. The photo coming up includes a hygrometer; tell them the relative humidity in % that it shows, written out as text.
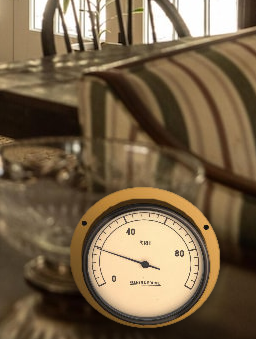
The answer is 20 %
